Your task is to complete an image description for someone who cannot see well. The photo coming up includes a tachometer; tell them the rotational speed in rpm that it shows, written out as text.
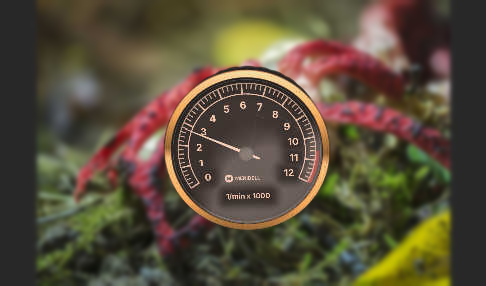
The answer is 2800 rpm
